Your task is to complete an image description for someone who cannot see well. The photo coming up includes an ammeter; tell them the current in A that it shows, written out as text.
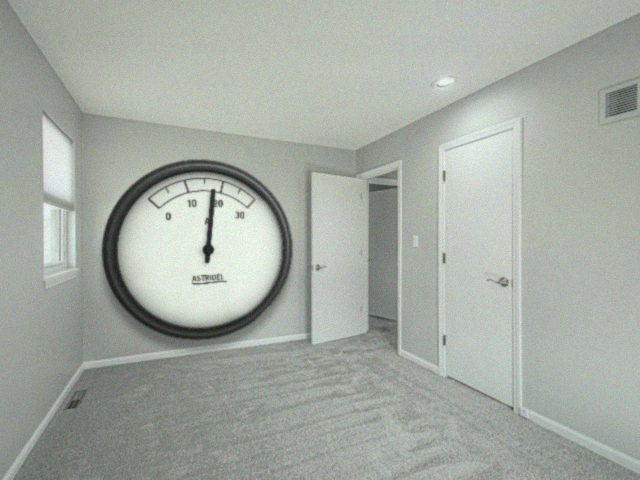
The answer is 17.5 A
